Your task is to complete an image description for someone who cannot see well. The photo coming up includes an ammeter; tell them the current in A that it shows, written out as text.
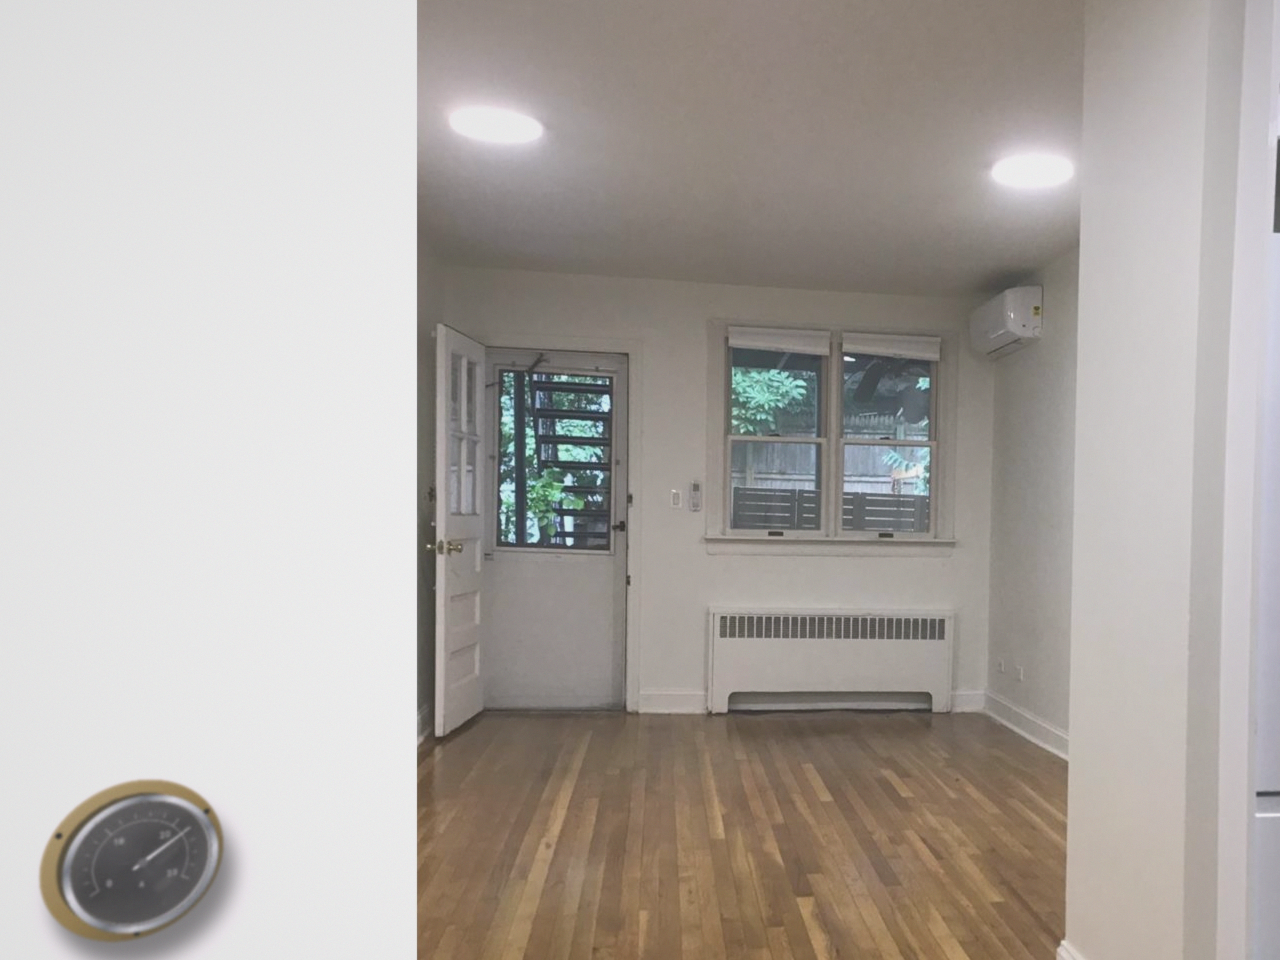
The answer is 22 A
